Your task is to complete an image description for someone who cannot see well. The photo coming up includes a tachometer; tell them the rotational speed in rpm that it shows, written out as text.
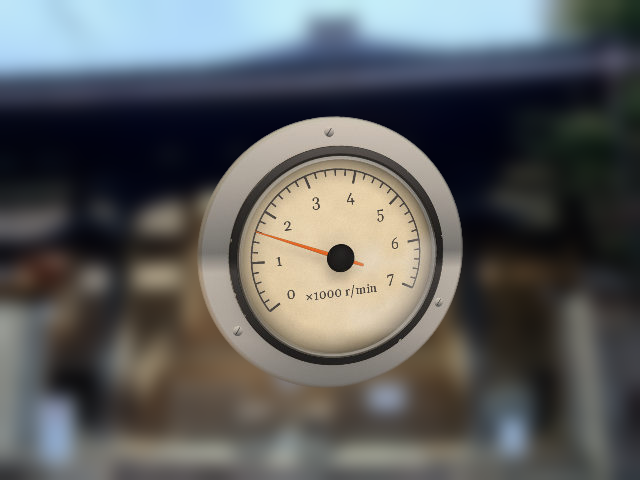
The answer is 1600 rpm
